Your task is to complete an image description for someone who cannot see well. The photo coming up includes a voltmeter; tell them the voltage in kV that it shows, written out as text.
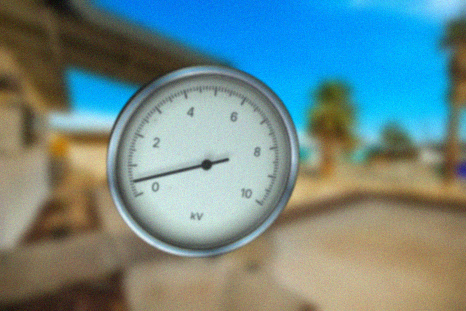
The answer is 0.5 kV
